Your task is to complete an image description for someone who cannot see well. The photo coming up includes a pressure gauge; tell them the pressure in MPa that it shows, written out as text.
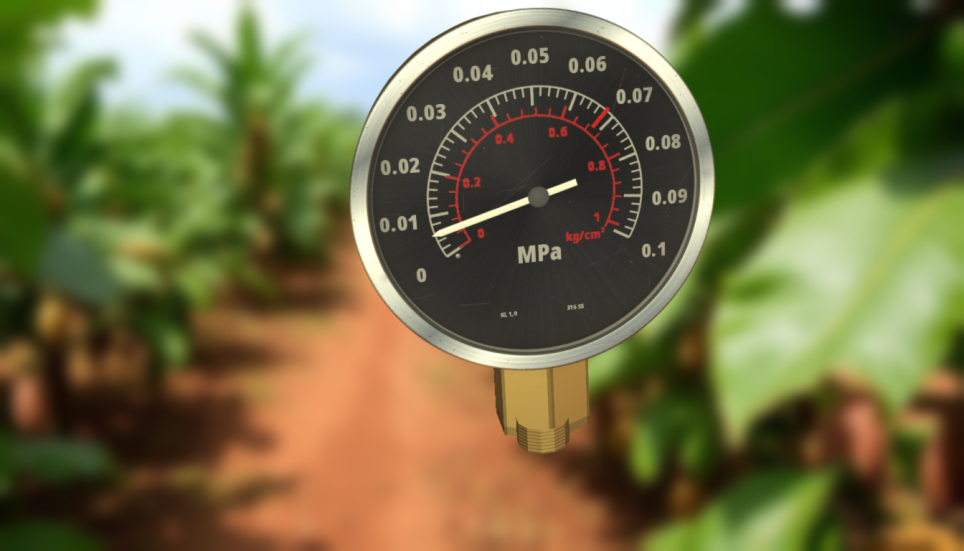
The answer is 0.006 MPa
